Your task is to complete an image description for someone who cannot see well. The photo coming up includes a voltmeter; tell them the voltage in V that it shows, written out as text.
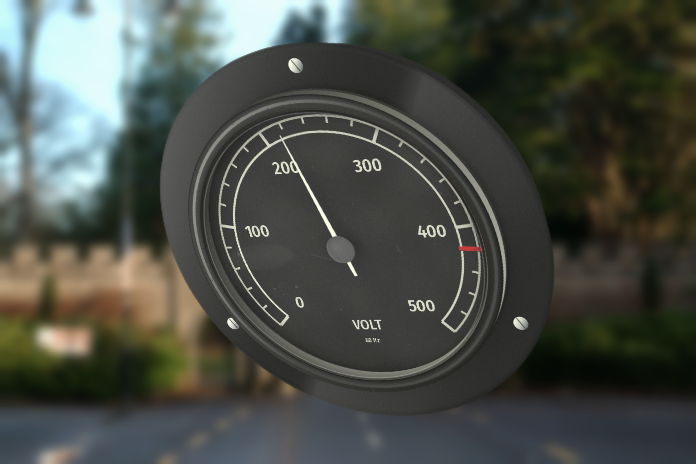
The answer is 220 V
